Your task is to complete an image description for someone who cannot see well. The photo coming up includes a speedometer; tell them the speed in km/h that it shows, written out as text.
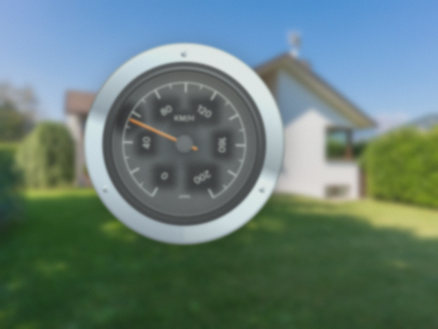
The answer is 55 km/h
